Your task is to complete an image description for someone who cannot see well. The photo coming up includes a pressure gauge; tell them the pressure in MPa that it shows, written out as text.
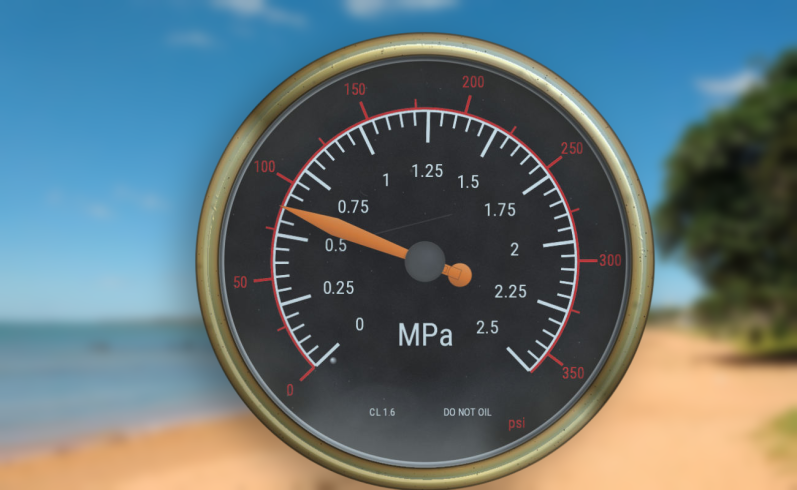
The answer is 0.6 MPa
